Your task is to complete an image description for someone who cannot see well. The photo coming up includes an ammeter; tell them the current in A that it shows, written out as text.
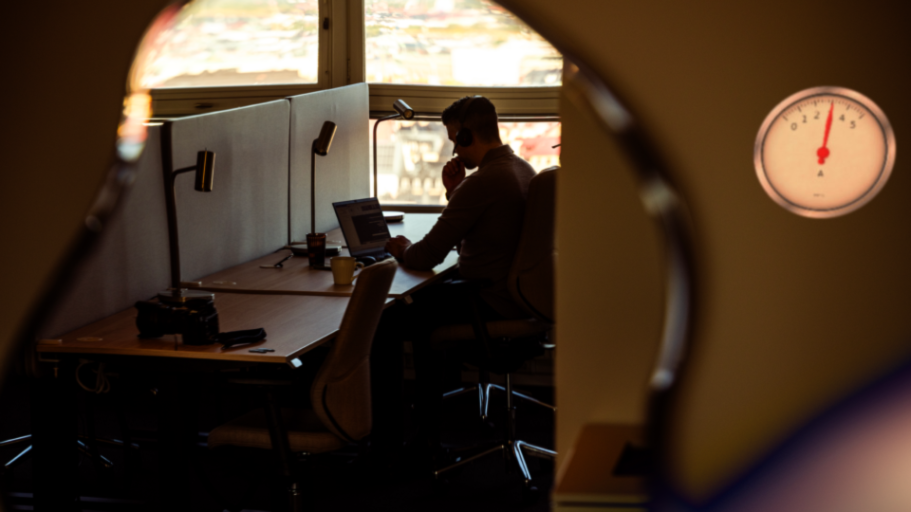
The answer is 3 A
